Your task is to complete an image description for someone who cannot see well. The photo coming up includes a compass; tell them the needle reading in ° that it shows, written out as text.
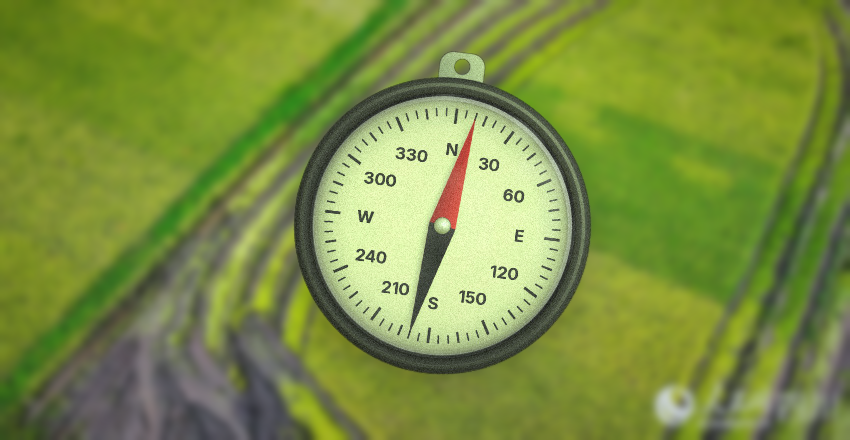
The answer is 10 °
